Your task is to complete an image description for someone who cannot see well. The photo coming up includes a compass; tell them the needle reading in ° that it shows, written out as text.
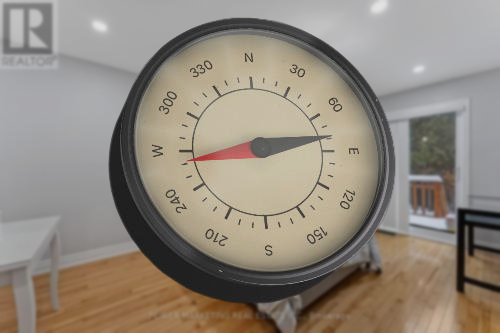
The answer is 260 °
